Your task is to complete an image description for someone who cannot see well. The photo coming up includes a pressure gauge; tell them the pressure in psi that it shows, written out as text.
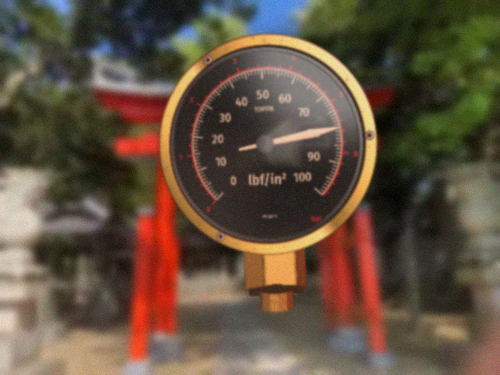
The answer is 80 psi
